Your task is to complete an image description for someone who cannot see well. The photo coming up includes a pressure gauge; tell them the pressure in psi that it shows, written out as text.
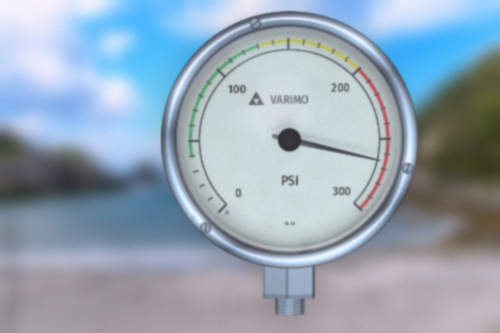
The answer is 265 psi
